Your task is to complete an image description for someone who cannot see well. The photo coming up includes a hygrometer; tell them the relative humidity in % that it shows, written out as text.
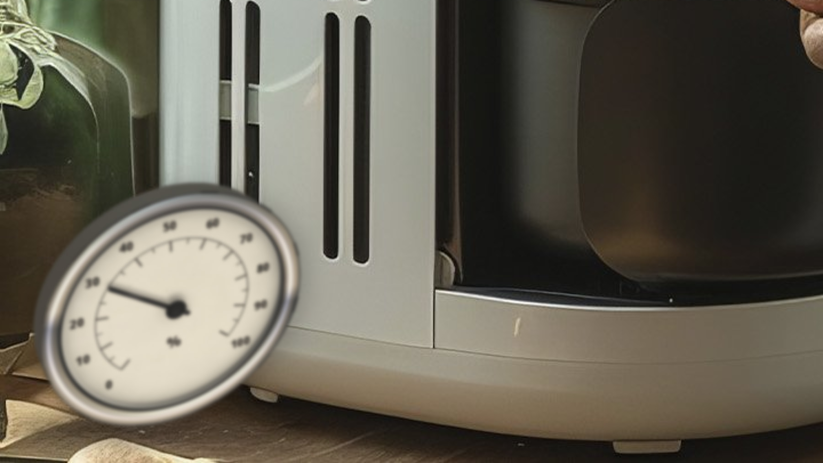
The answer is 30 %
